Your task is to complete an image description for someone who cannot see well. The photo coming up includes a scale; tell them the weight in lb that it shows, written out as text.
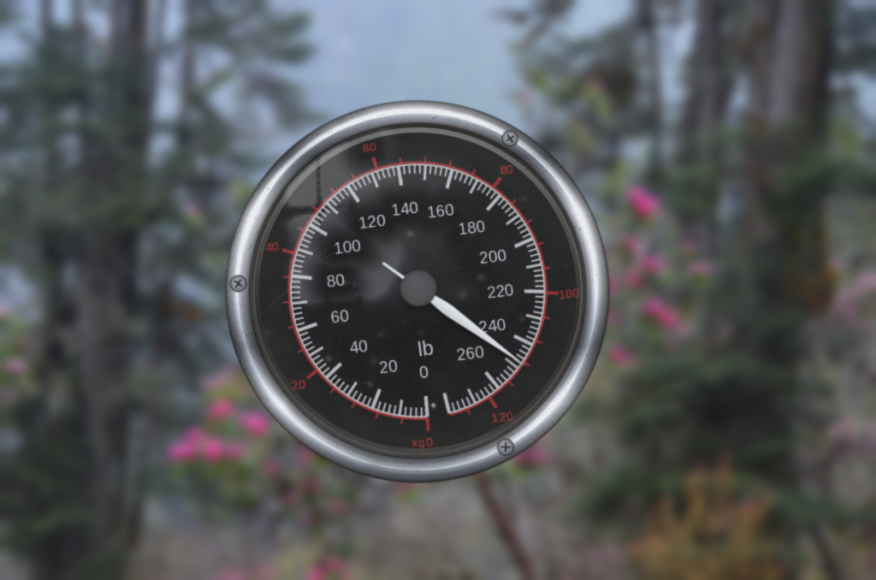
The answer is 248 lb
